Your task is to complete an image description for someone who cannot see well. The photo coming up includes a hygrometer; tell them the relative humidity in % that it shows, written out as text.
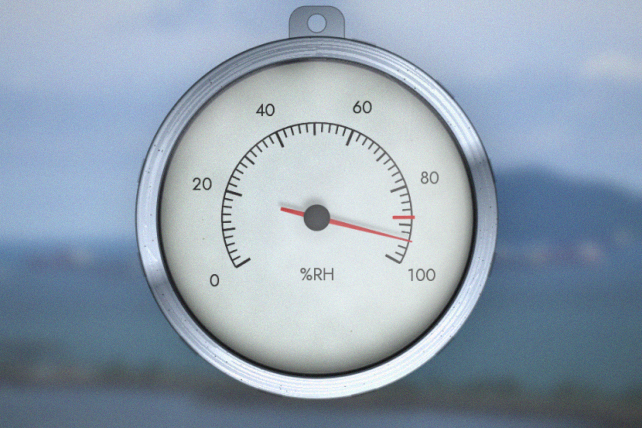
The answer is 94 %
